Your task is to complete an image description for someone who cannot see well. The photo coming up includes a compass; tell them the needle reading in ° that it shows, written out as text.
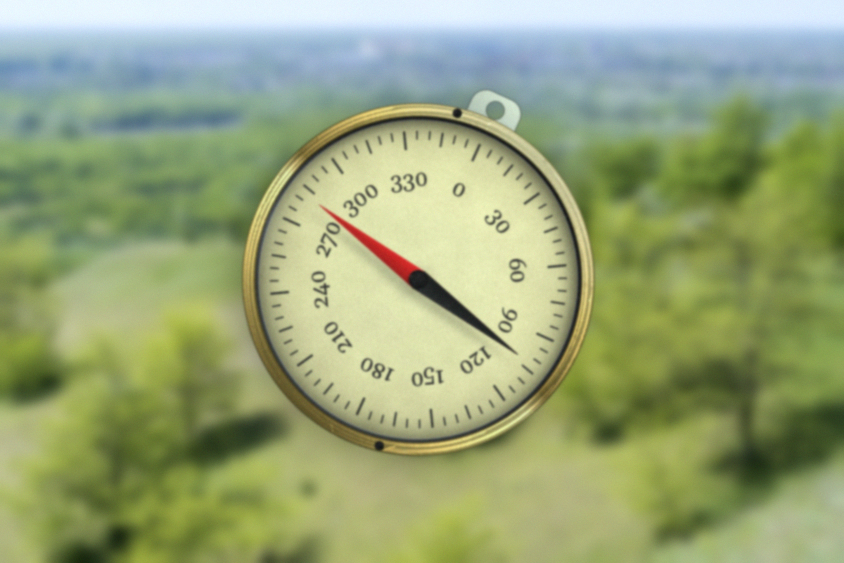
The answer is 282.5 °
